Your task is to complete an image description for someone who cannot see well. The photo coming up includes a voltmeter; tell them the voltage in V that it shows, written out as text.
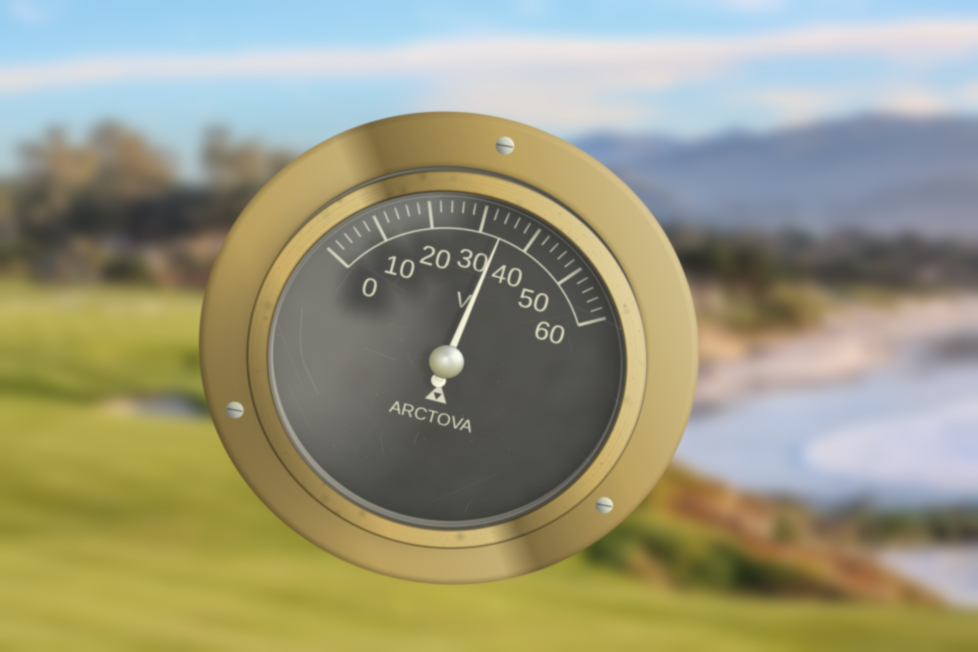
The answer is 34 V
